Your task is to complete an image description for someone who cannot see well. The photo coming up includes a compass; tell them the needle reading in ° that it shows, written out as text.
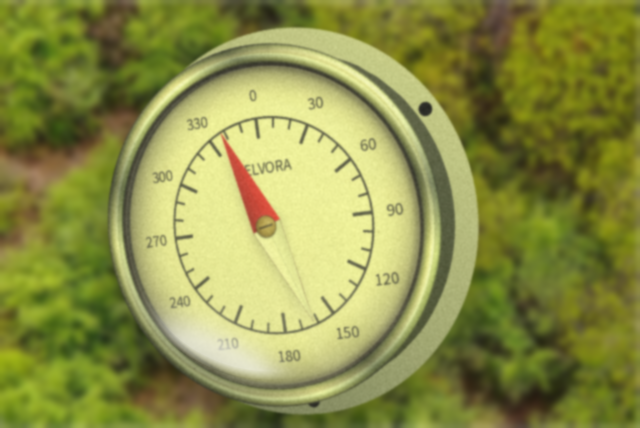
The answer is 340 °
